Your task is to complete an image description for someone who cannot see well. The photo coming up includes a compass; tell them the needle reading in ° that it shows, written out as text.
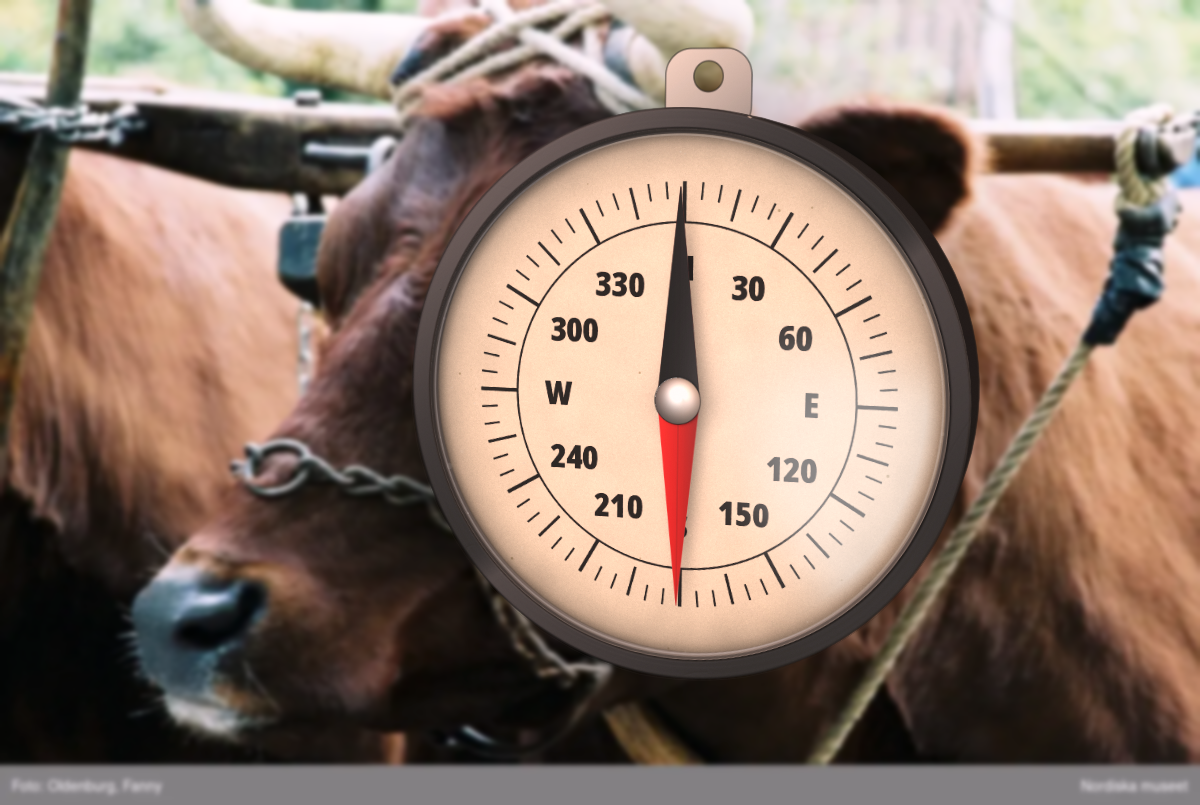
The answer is 180 °
